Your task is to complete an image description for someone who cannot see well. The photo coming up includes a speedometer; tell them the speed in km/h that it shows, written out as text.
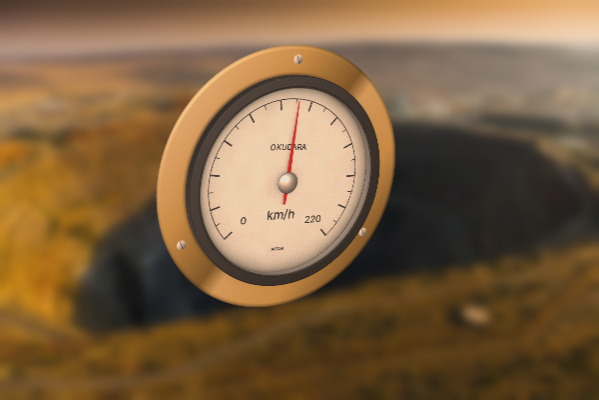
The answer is 110 km/h
